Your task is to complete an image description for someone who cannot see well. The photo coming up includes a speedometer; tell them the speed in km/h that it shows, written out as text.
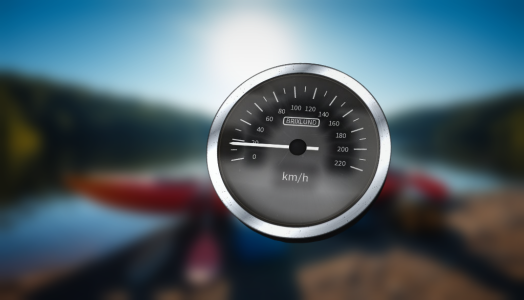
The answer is 15 km/h
